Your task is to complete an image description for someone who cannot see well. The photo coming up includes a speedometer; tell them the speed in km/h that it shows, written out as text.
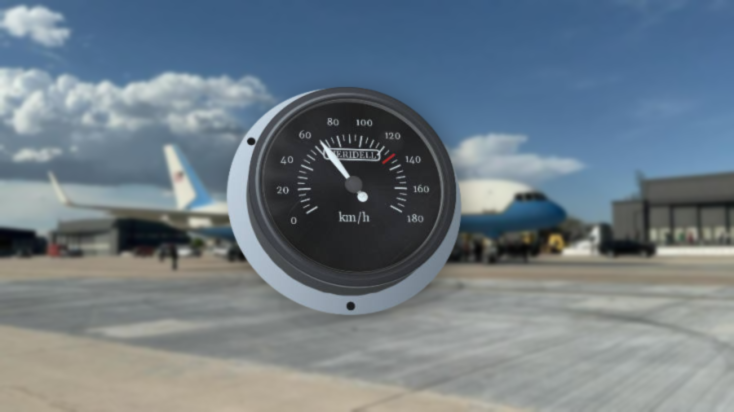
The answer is 65 km/h
